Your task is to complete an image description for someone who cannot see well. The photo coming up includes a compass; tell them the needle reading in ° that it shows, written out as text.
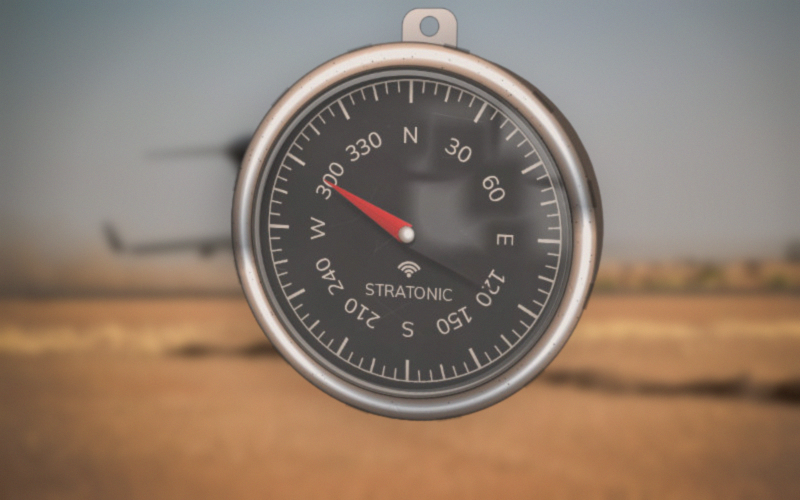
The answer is 300 °
